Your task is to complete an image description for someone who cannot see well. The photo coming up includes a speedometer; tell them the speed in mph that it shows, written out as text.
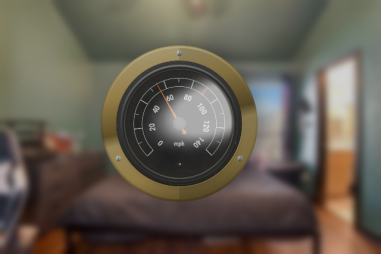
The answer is 55 mph
